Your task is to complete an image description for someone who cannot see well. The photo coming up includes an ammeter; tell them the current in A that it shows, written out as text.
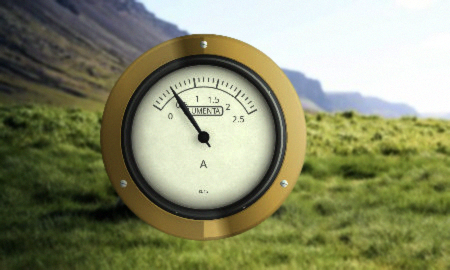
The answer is 0.5 A
